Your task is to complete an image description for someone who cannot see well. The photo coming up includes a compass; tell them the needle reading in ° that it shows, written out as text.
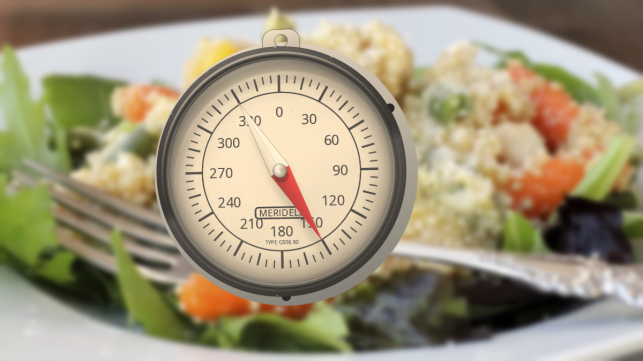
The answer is 150 °
